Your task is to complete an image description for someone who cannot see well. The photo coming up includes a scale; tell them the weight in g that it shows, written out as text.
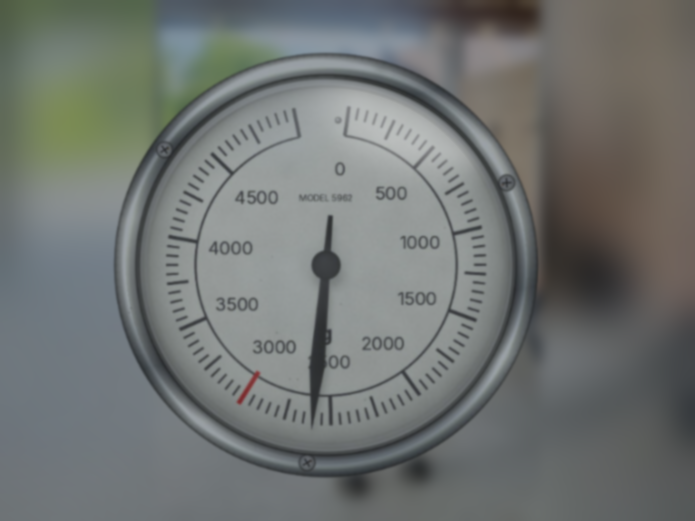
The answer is 2600 g
